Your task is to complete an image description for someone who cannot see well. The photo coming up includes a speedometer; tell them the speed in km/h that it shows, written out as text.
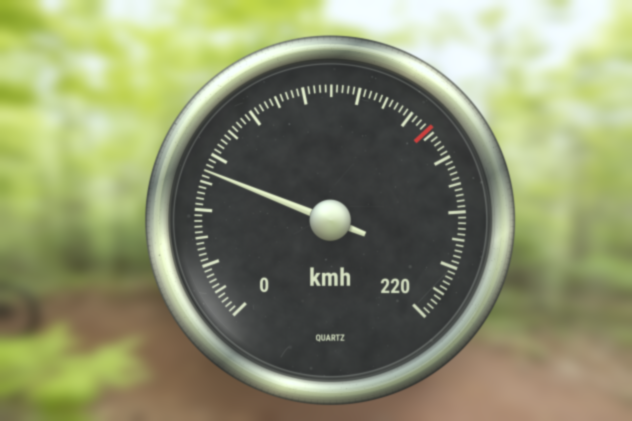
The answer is 54 km/h
